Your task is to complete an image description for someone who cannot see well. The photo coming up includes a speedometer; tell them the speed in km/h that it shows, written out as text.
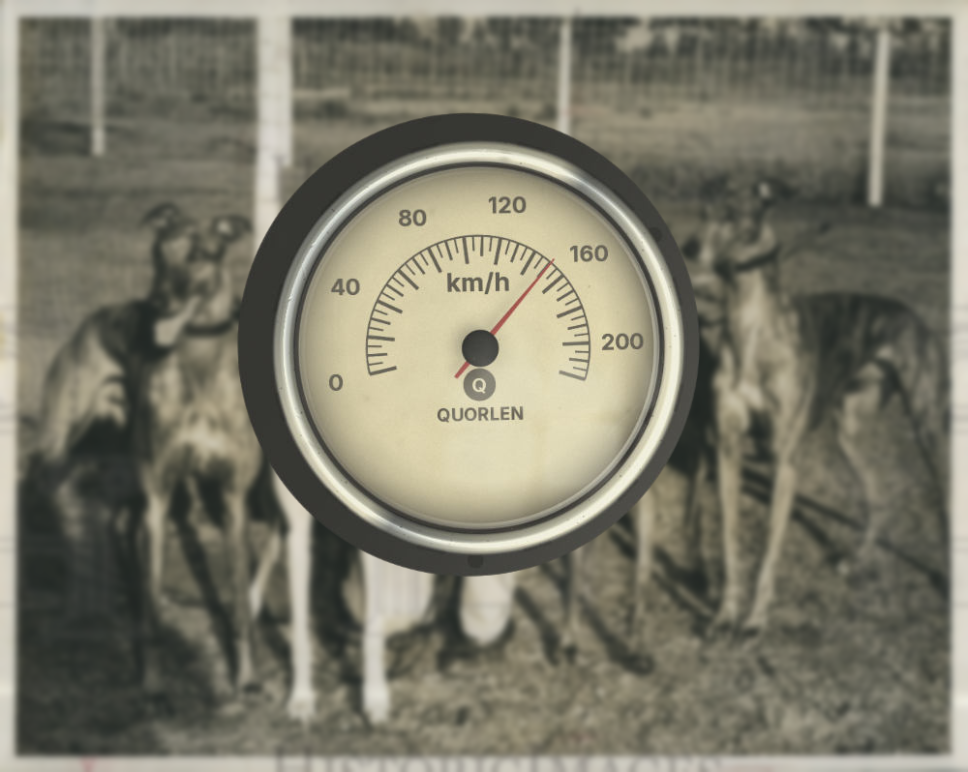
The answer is 150 km/h
